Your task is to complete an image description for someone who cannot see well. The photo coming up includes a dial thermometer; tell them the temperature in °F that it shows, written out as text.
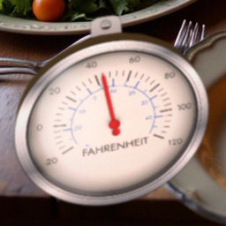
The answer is 44 °F
